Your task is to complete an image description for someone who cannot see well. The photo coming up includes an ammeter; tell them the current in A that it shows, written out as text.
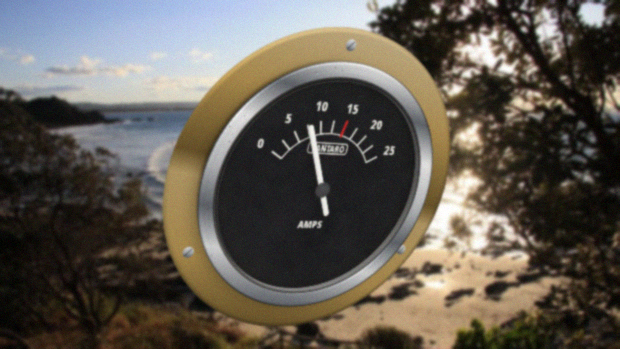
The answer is 7.5 A
